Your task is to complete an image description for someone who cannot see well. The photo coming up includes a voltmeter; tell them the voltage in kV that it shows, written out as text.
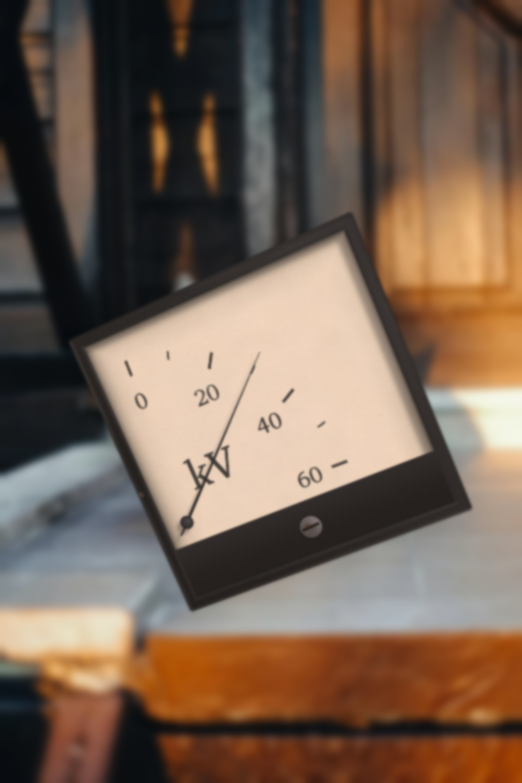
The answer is 30 kV
